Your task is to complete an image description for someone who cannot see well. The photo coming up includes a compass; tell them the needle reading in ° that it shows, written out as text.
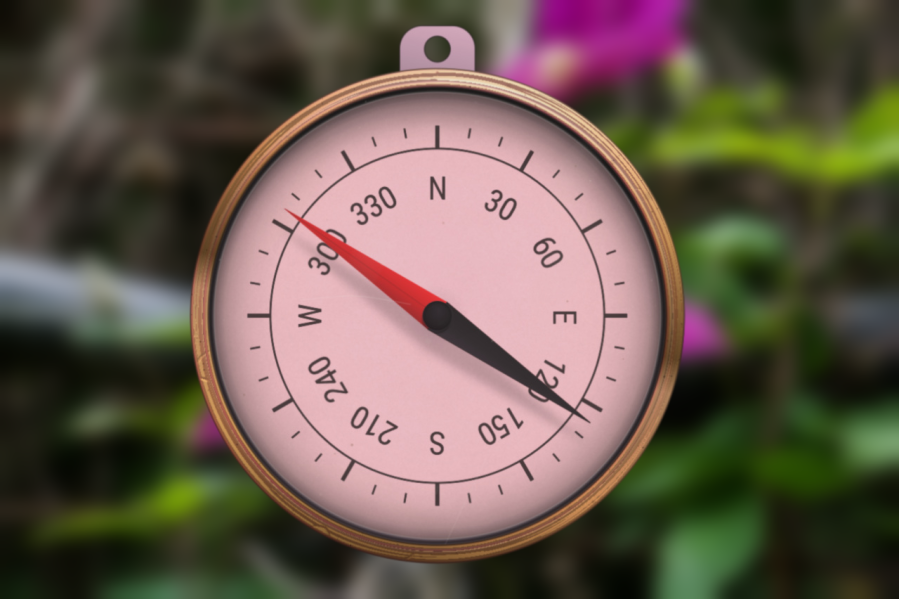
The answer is 305 °
